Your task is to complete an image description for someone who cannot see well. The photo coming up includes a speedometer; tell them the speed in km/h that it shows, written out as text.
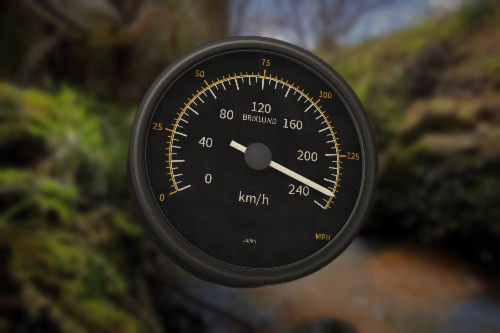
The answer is 230 km/h
